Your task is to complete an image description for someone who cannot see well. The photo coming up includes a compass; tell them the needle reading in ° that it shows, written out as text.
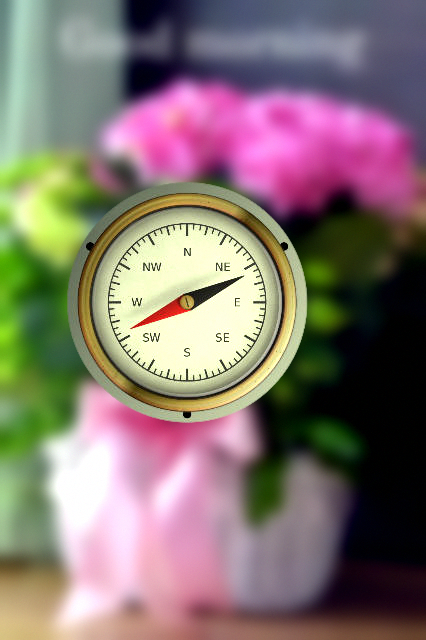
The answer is 245 °
